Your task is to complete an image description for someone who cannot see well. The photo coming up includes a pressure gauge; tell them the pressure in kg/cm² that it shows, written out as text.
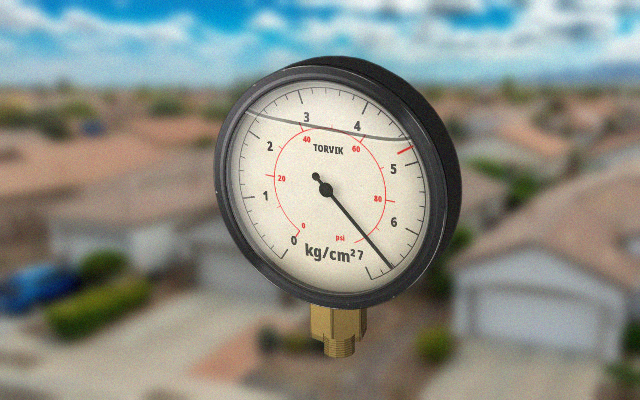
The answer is 6.6 kg/cm²
